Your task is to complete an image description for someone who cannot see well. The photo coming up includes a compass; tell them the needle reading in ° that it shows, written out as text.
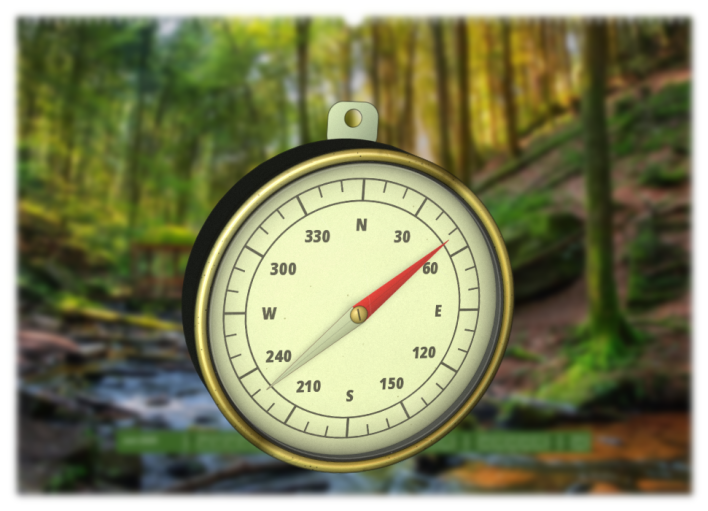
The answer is 50 °
